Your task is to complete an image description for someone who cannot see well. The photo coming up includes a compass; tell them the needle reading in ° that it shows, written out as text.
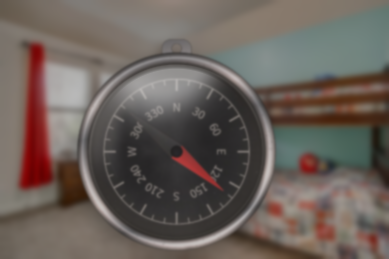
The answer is 130 °
